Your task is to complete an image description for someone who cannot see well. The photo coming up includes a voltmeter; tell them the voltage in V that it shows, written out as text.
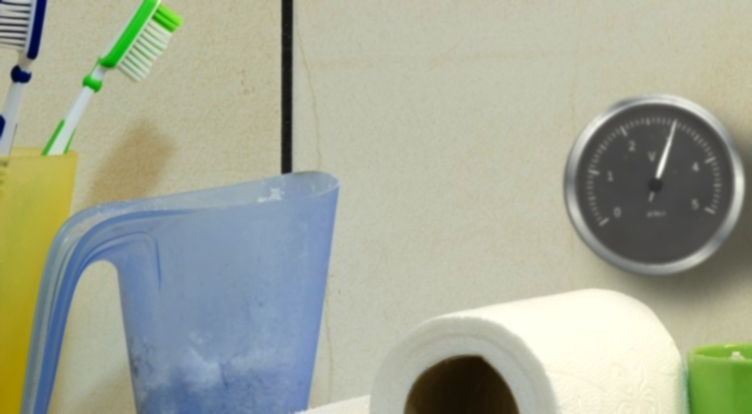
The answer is 3 V
